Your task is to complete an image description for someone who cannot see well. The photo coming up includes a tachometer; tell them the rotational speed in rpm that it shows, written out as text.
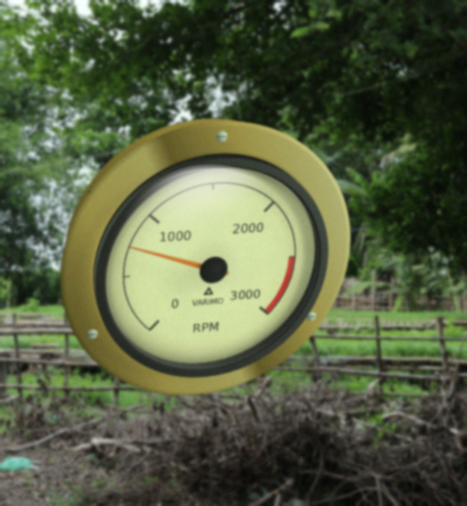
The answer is 750 rpm
